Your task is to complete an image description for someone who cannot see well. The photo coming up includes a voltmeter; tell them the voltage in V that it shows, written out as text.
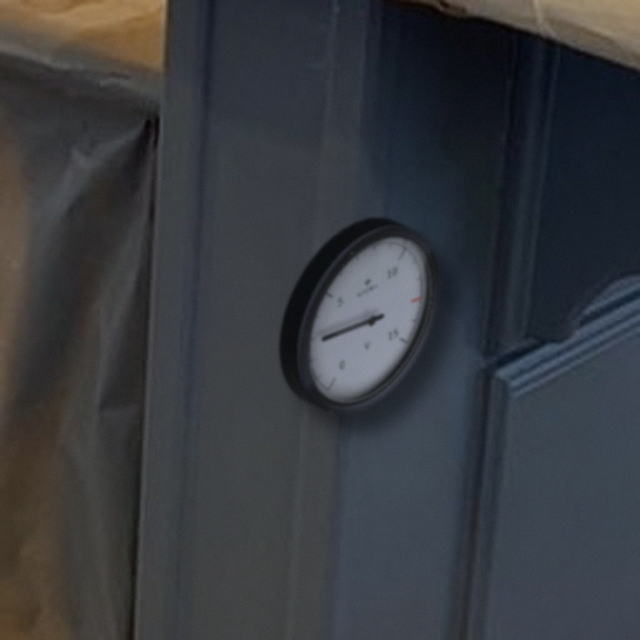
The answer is 3 V
